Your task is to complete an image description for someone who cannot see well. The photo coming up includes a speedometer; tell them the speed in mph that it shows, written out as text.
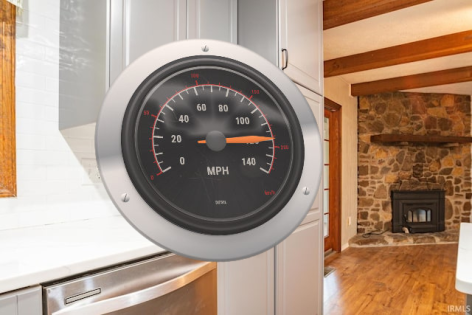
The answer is 120 mph
